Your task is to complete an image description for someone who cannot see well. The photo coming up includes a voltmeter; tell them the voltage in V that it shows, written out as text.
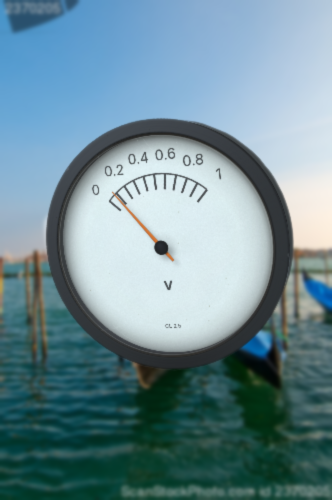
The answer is 0.1 V
